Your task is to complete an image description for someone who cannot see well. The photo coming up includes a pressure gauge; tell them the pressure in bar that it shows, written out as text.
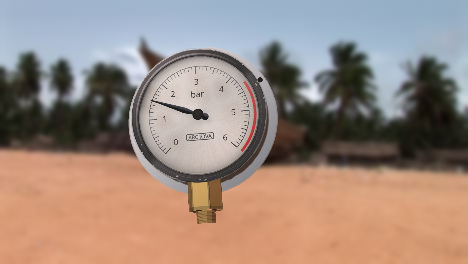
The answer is 1.5 bar
